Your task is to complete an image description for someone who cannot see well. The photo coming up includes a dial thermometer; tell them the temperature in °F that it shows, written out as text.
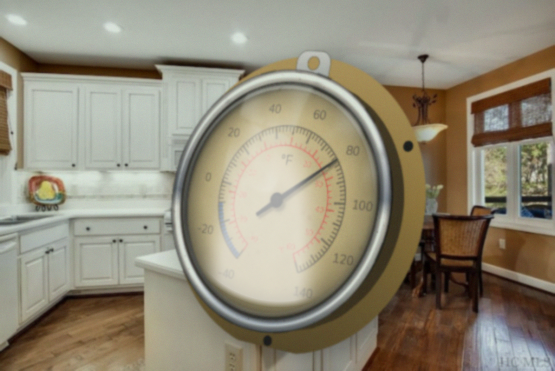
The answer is 80 °F
